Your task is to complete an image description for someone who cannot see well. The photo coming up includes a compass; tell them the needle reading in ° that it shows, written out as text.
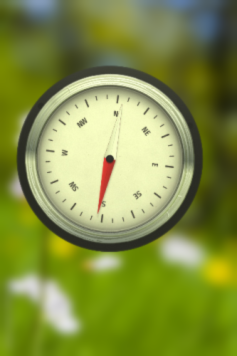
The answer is 185 °
